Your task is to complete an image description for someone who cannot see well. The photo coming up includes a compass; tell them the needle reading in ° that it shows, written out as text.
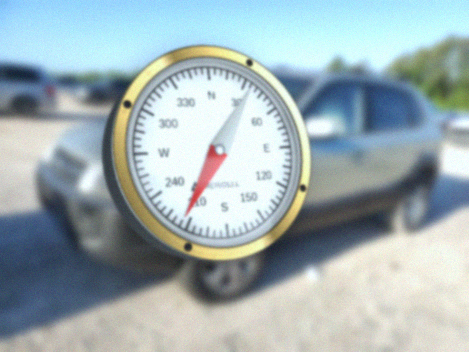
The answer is 215 °
